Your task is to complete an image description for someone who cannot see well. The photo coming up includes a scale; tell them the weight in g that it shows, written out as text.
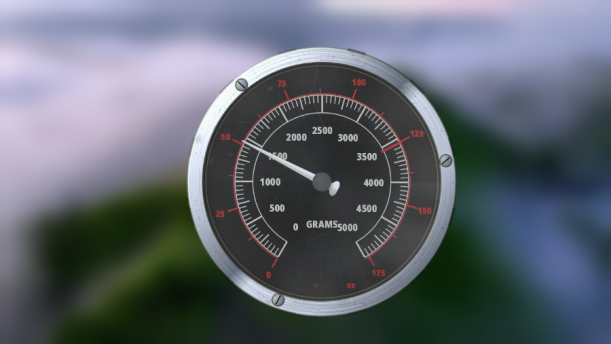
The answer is 1450 g
